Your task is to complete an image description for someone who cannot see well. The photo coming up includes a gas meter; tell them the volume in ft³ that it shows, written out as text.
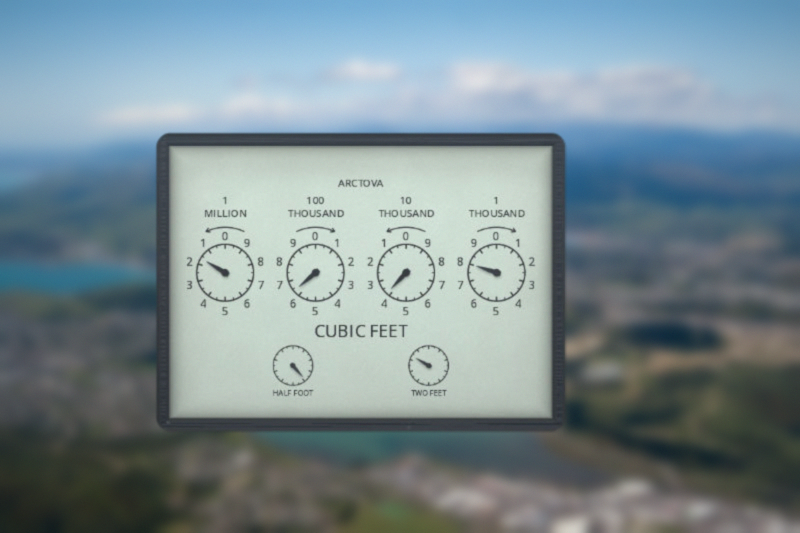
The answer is 163800 ft³
